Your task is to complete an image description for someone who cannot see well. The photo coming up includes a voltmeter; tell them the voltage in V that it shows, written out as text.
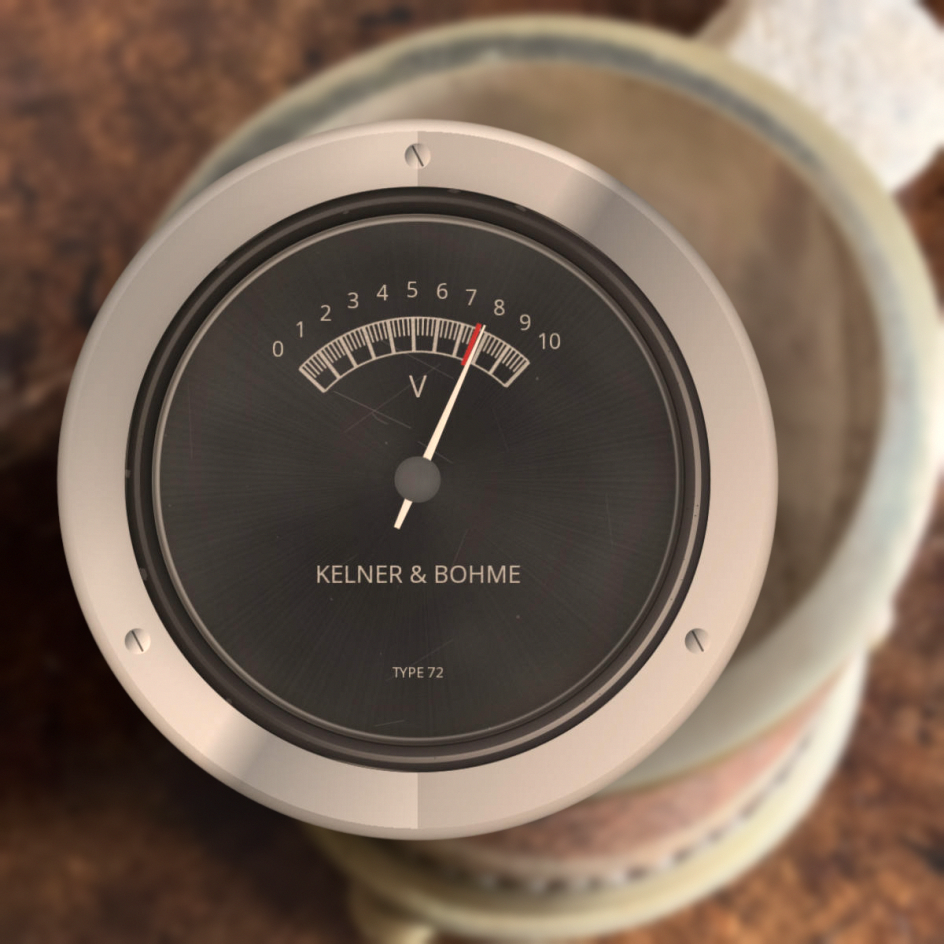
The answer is 7.8 V
